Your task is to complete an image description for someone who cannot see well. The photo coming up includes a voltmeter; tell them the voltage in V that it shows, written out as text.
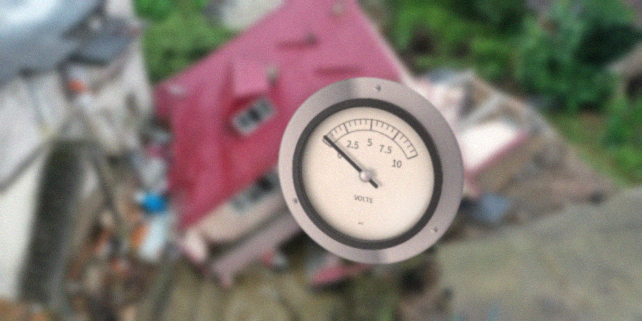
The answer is 0.5 V
